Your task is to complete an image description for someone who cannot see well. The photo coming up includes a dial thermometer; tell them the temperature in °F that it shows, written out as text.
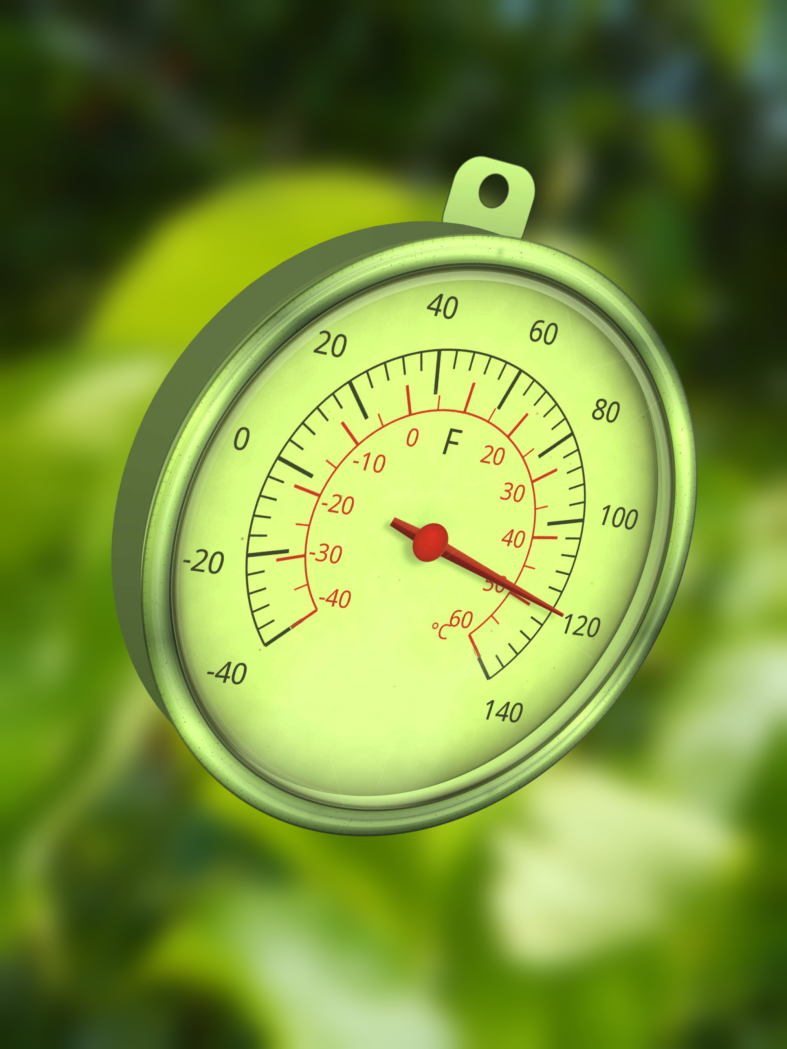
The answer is 120 °F
